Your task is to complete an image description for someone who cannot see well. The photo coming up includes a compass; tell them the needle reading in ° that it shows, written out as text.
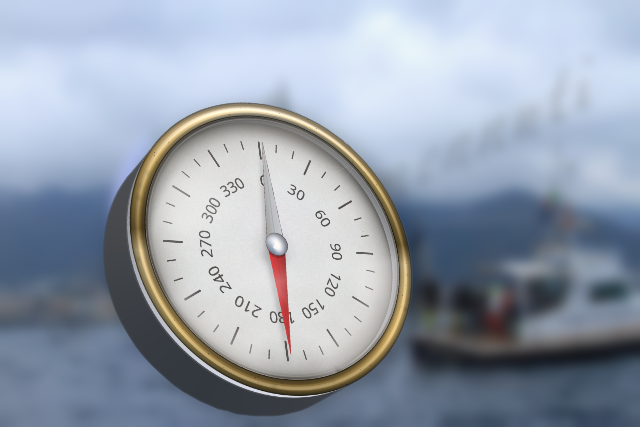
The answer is 180 °
